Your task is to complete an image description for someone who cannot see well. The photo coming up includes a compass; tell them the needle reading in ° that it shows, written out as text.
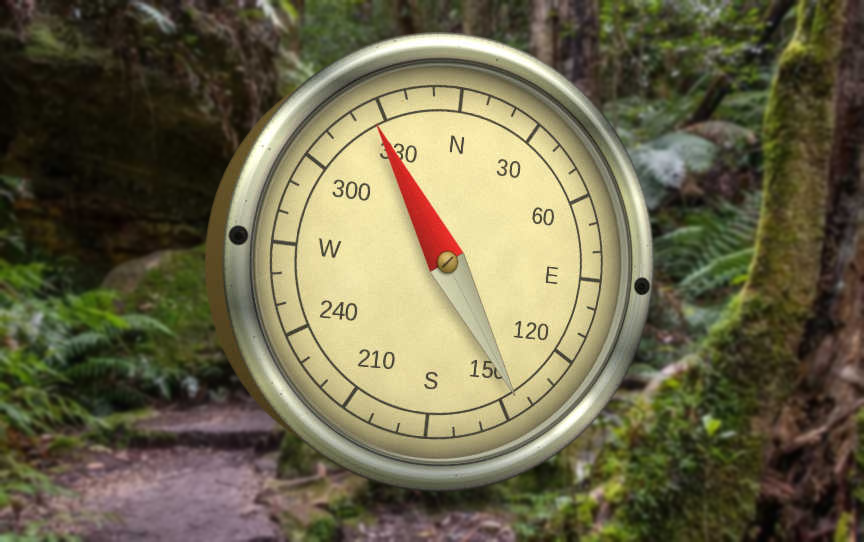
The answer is 325 °
